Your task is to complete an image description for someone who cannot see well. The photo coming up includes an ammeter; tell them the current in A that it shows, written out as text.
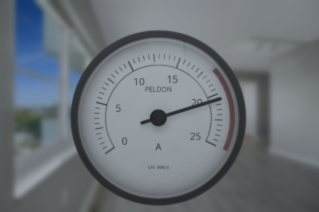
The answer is 20.5 A
